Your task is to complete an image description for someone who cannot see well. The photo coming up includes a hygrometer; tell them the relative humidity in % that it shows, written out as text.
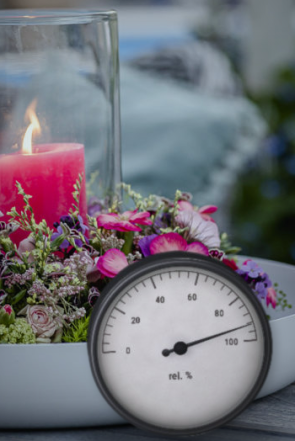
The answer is 92 %
